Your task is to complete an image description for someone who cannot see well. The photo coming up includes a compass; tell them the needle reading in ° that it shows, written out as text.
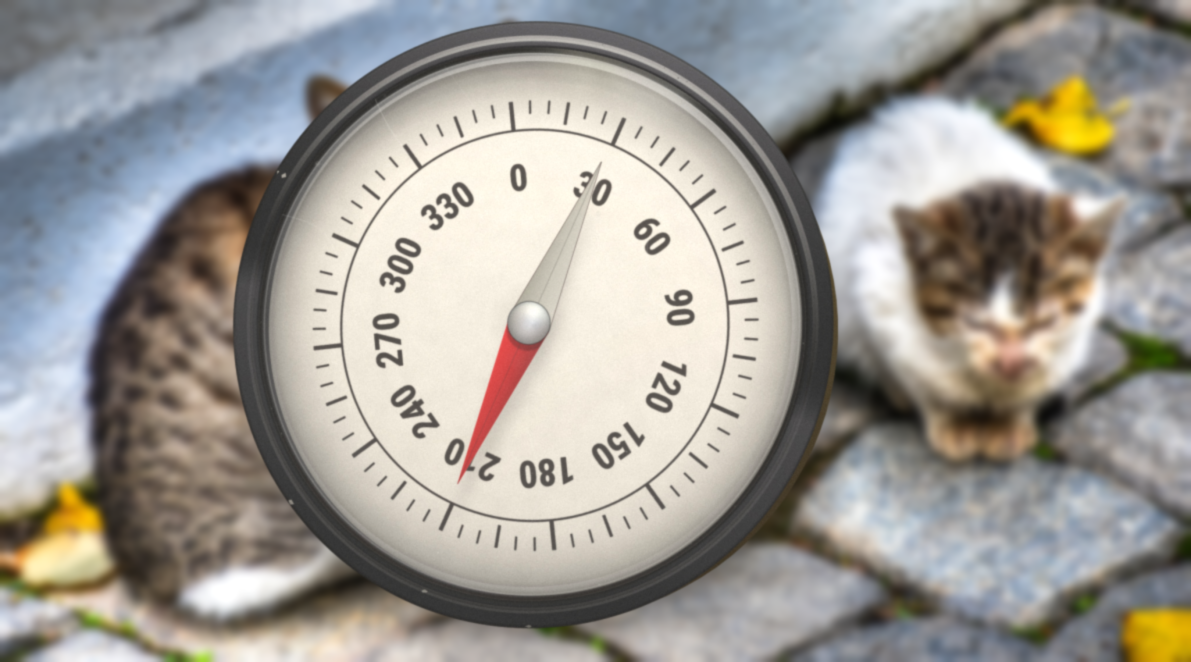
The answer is 210 °
